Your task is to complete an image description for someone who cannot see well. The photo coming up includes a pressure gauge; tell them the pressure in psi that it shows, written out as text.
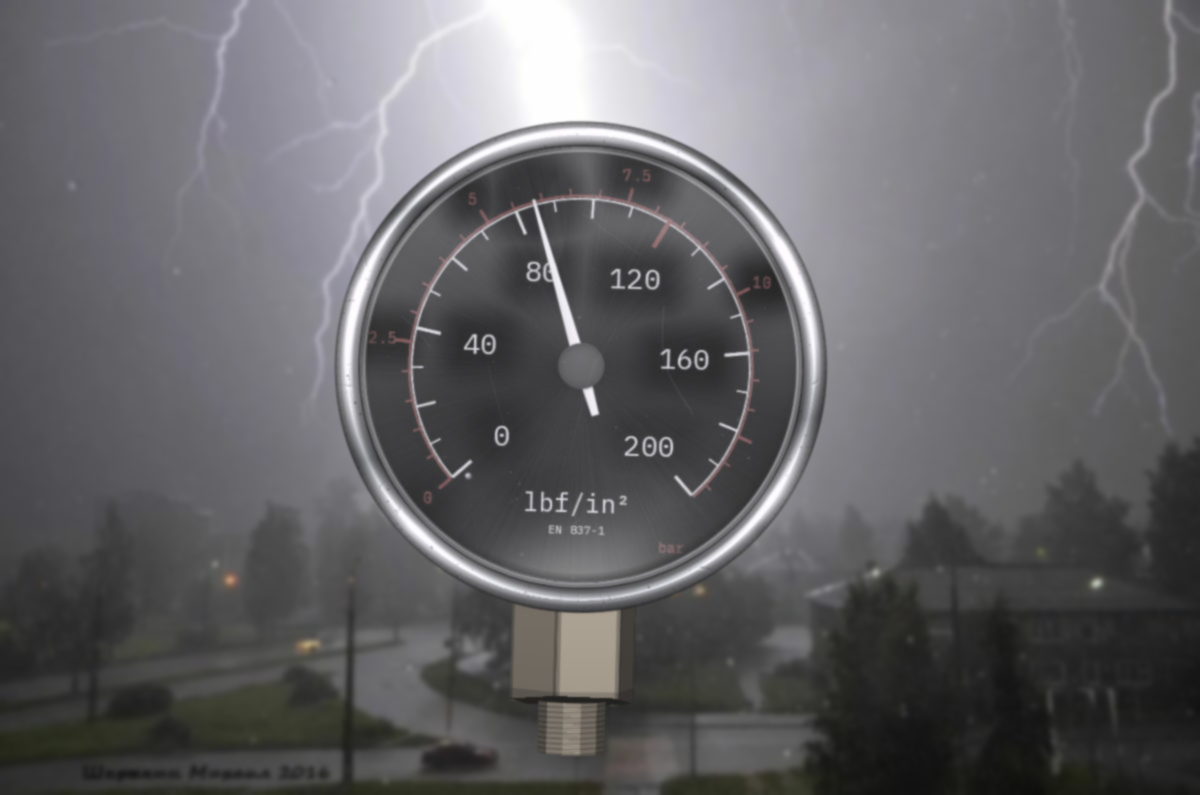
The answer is 85 psi
